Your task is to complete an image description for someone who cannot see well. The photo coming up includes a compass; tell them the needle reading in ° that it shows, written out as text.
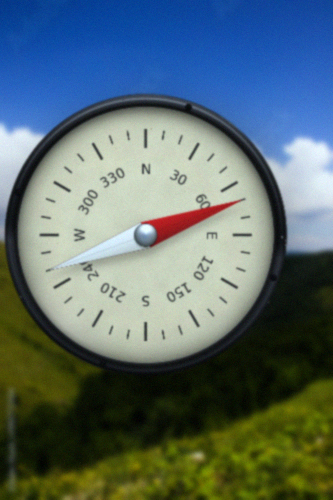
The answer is 70 °
